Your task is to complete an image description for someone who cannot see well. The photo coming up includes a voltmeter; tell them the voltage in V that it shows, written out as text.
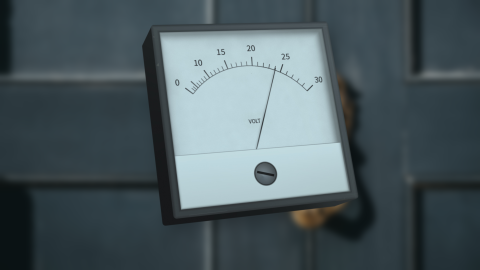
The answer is 24 V
